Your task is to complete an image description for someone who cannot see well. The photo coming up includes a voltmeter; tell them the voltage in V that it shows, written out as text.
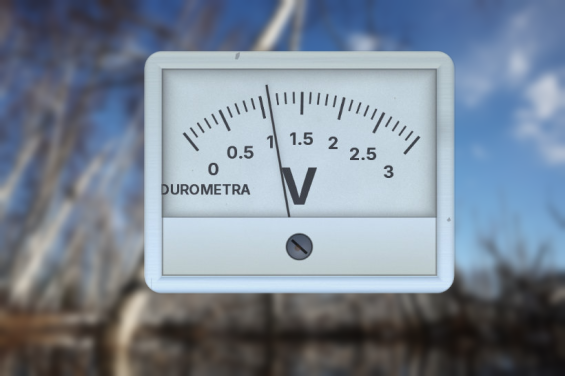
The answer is 1.1 V
